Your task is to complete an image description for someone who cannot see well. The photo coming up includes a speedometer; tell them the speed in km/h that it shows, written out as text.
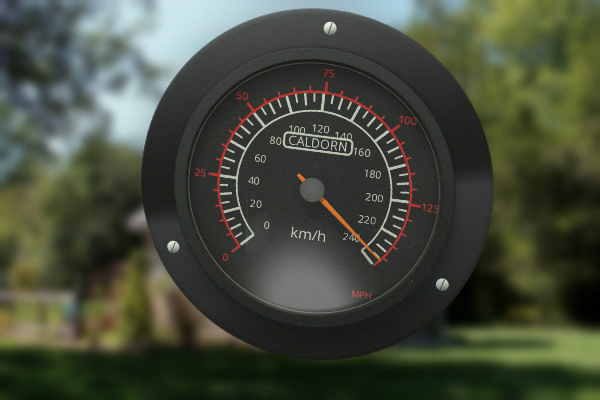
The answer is 235 km/h
